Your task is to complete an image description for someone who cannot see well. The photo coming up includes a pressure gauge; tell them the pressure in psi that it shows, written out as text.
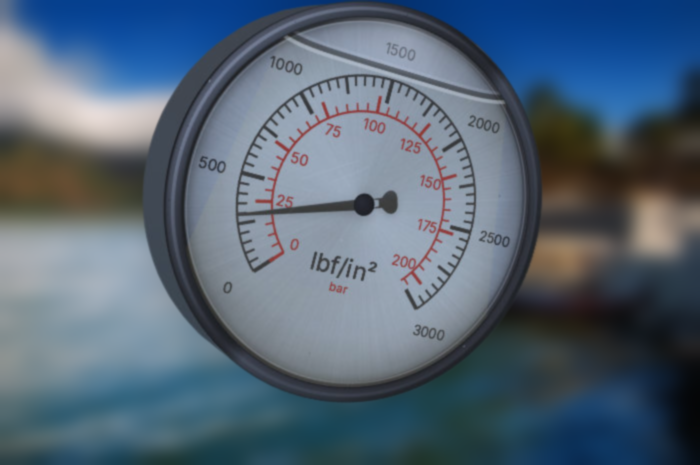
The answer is 300 psi
